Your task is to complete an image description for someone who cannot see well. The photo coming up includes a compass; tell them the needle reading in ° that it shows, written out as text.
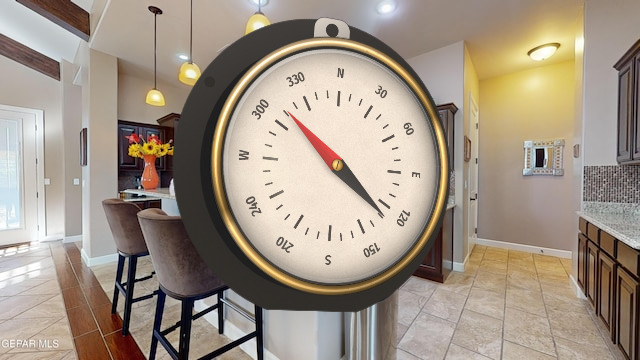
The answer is 310 °
